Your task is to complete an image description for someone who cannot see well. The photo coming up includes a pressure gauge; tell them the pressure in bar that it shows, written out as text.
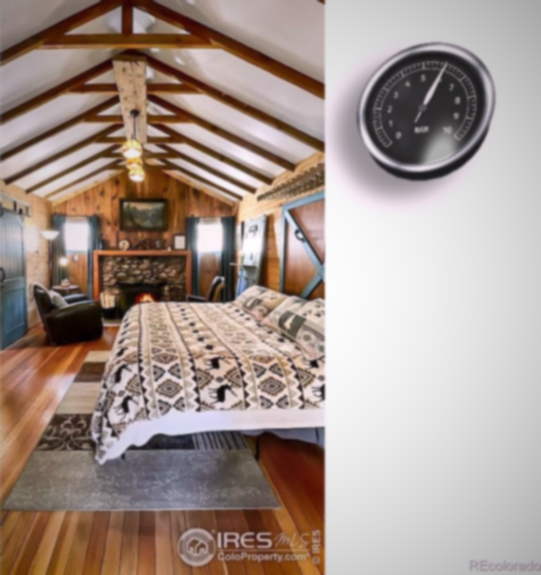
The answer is 6 bar
